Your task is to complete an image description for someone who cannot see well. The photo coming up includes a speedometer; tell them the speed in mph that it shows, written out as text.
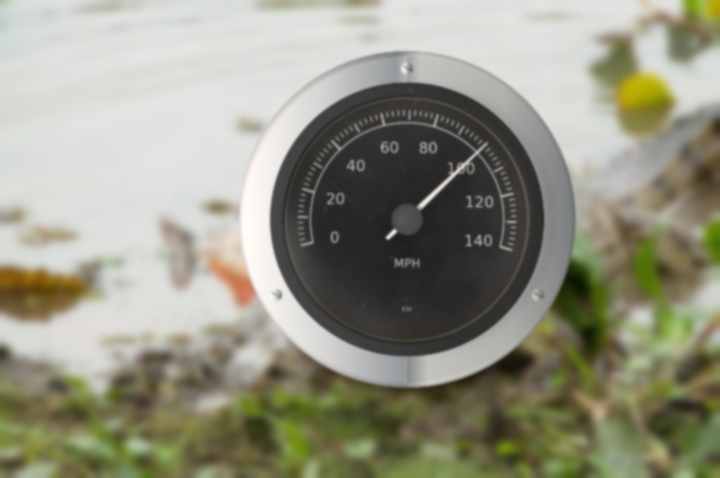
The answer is 100 mph
